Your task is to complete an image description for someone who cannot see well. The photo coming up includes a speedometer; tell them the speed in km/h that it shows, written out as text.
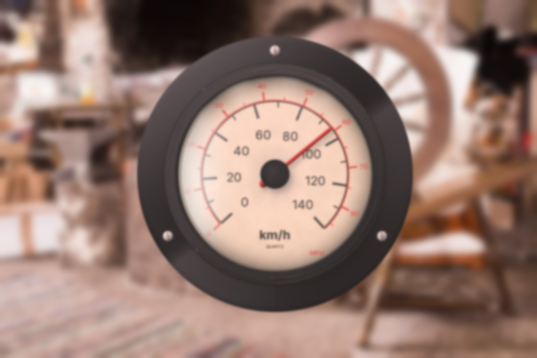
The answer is 95 km/h
